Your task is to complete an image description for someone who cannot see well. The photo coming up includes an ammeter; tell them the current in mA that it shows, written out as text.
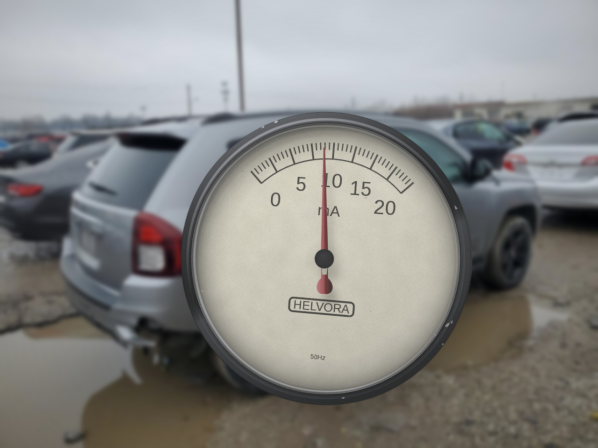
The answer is 9 mA
